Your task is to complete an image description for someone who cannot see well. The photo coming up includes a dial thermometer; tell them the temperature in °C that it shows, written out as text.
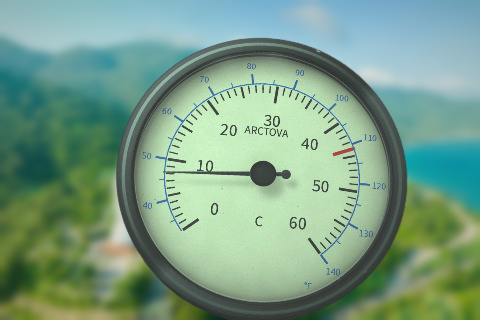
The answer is 8 °C
